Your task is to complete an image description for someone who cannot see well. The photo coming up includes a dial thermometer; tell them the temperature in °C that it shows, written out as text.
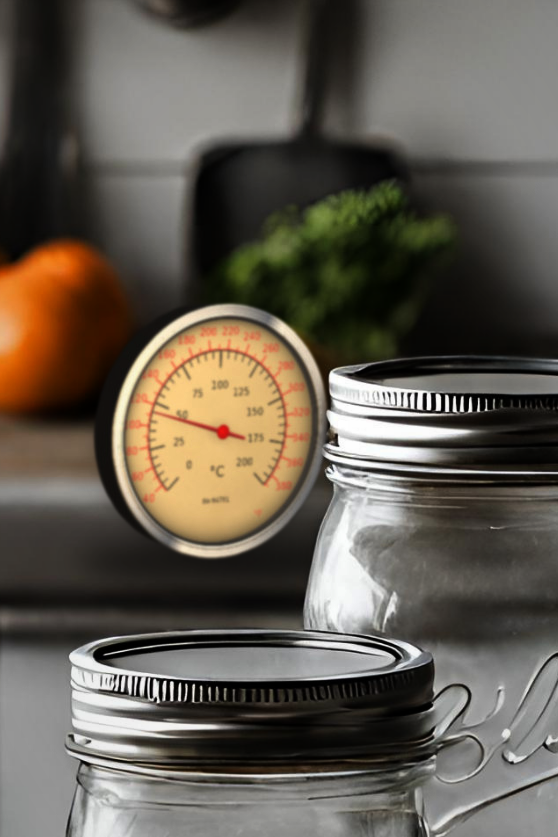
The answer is 45 °C
